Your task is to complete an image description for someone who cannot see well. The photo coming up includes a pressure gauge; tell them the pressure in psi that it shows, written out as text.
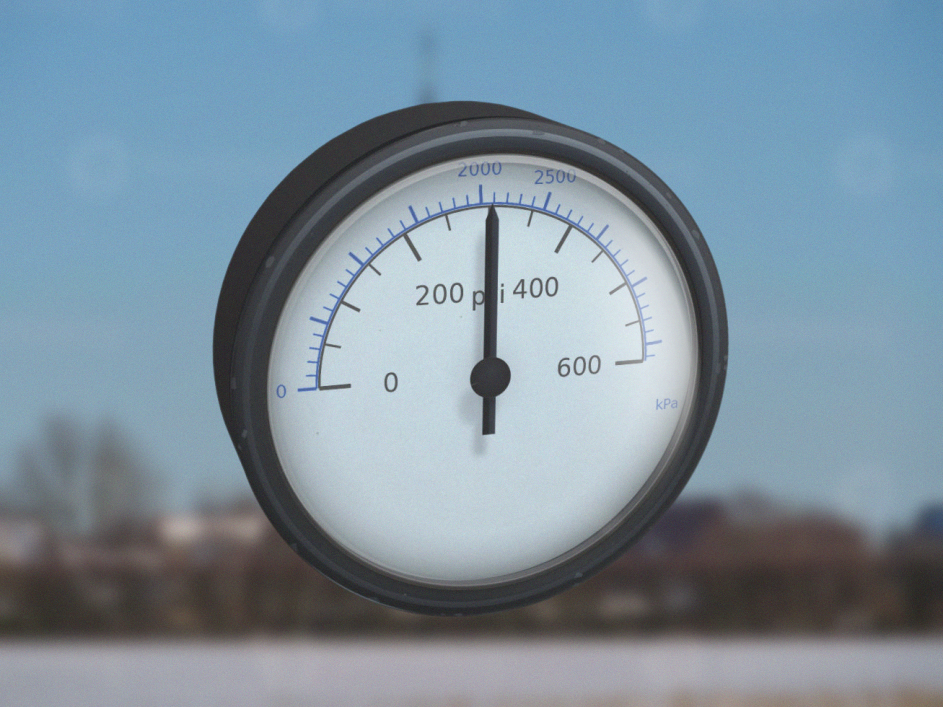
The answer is 300 psi
